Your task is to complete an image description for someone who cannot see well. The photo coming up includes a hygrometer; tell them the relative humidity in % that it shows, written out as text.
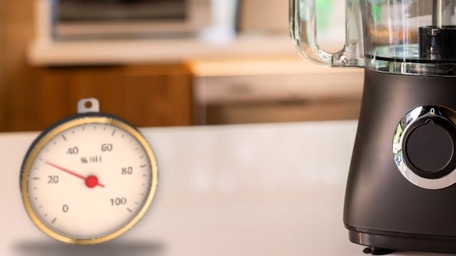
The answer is 28 %
